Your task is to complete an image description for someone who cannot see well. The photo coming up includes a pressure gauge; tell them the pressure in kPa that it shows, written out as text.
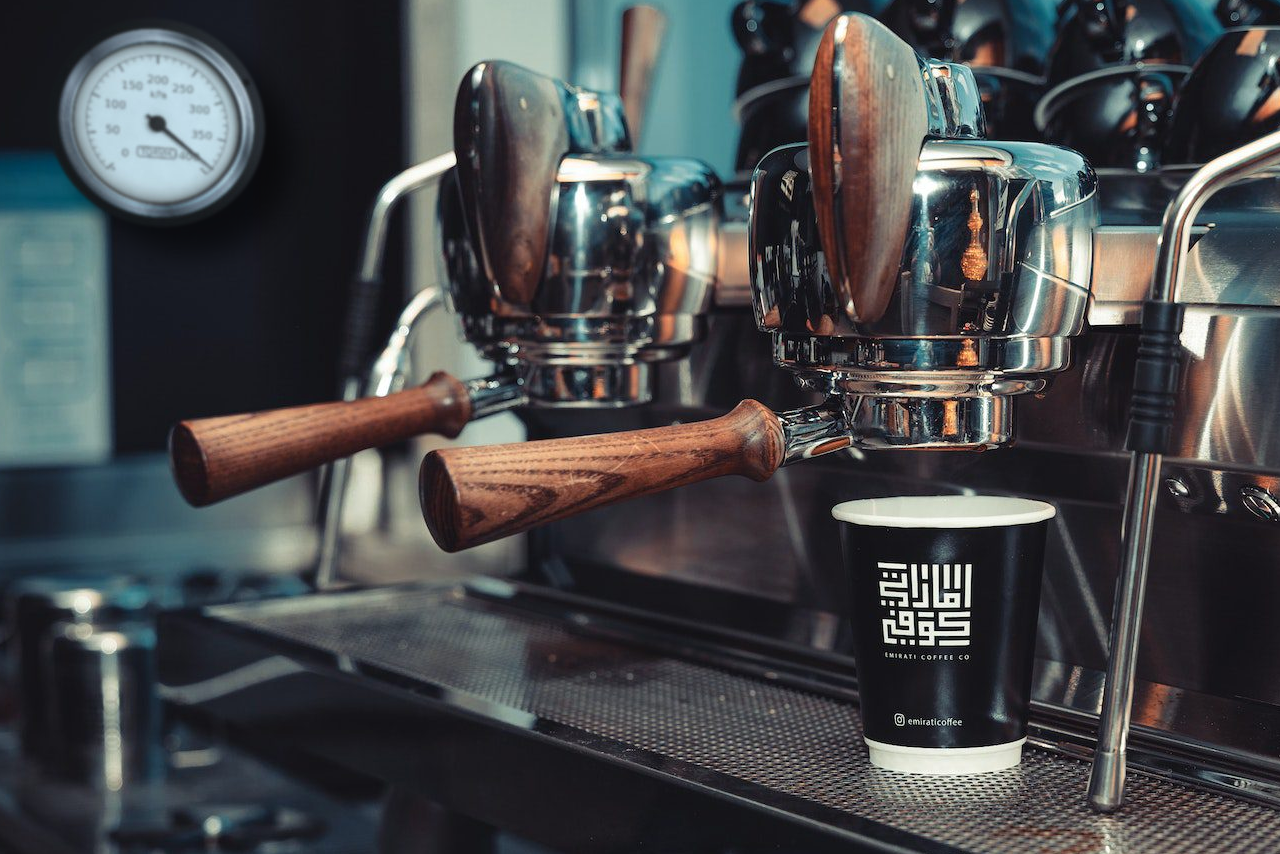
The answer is 390 kPa
